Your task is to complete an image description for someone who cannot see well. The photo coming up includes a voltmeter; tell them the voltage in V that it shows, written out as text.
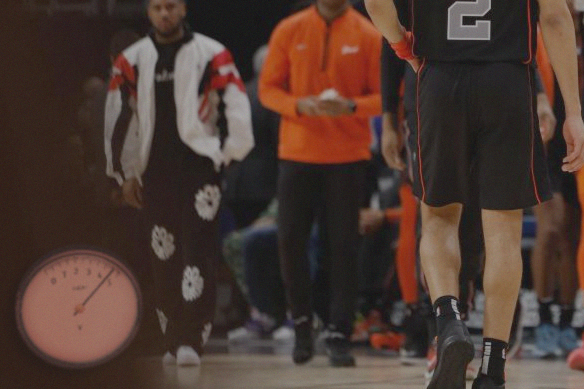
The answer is 4.5 V
